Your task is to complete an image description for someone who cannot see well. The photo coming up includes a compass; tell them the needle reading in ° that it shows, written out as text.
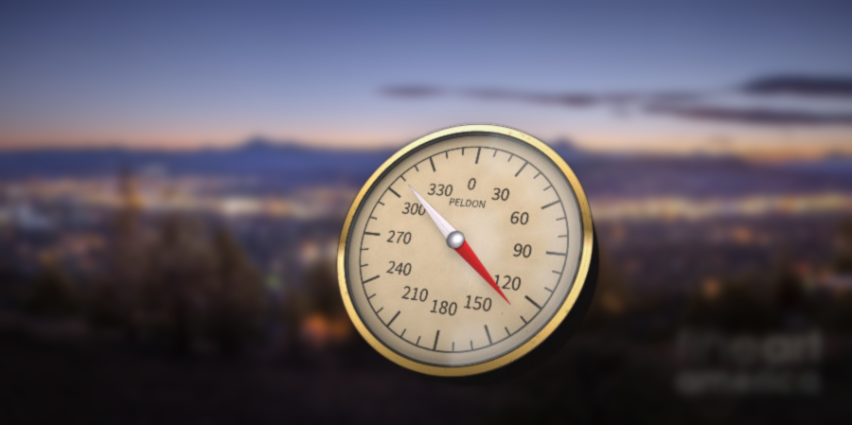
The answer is 130 °
